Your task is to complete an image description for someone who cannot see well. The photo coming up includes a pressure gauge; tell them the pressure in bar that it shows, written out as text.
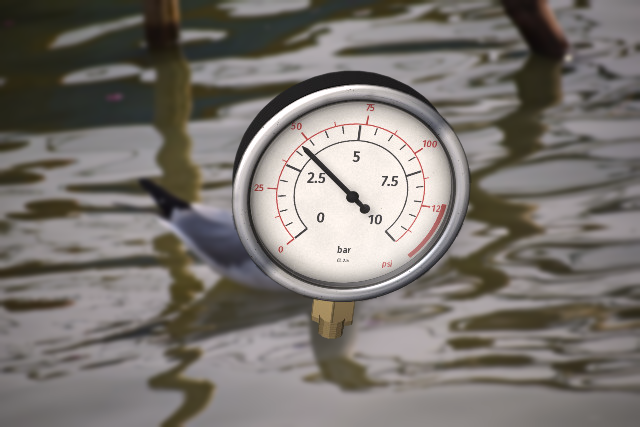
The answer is 3.25 bar
